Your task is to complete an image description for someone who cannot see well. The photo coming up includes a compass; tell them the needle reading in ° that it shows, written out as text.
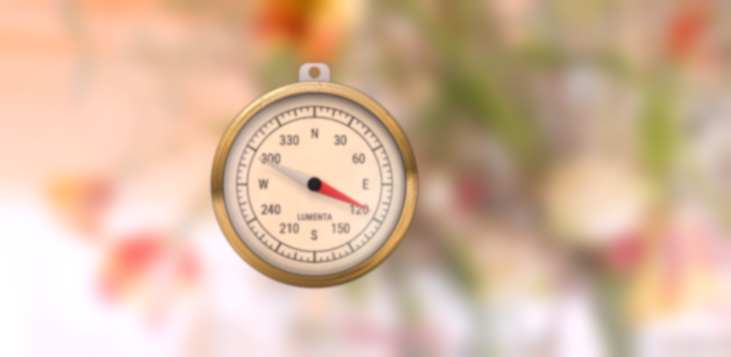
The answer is 115 °
